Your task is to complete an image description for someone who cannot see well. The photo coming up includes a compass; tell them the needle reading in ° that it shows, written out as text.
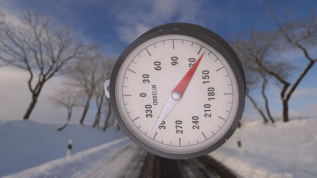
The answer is 125 °
